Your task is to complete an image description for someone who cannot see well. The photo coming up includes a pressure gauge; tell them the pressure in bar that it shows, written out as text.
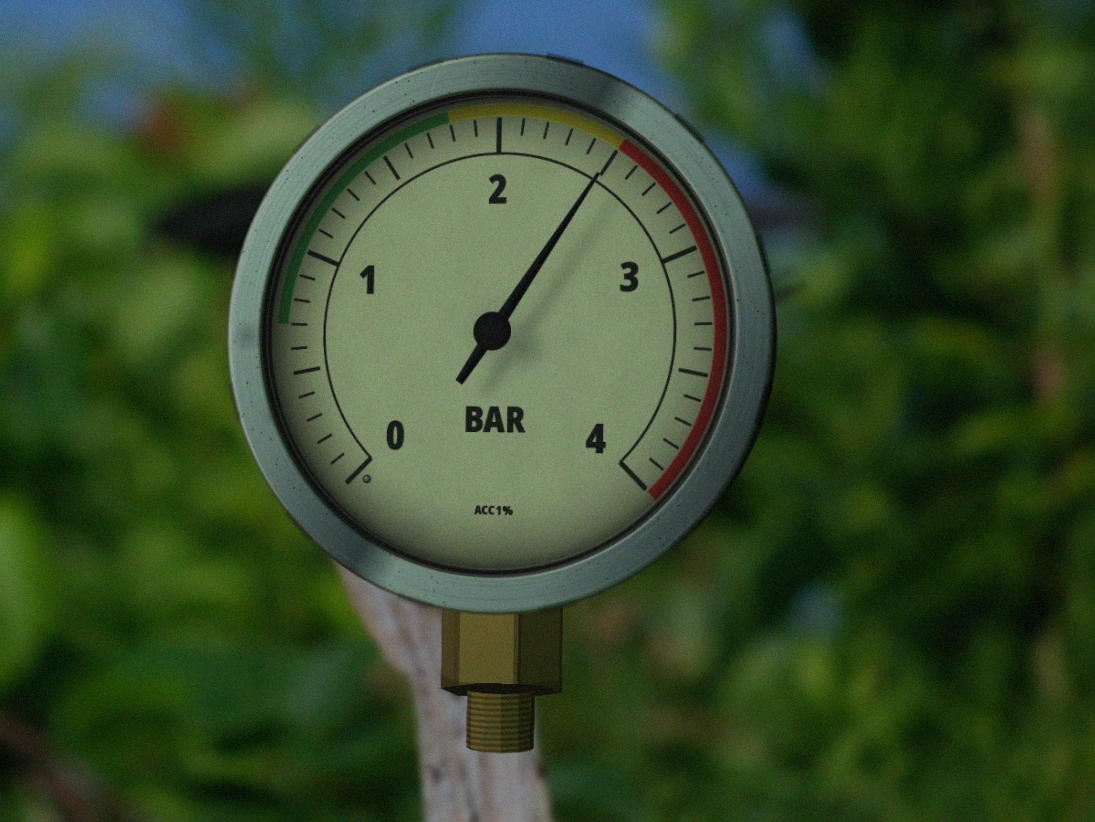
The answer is 2.5 bar
